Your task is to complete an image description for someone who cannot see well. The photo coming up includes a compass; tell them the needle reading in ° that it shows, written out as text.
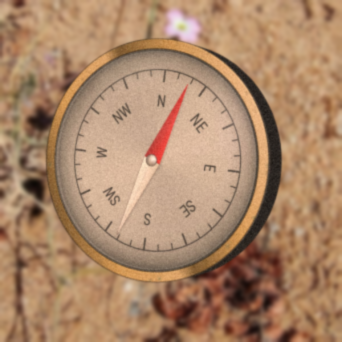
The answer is 20 °
